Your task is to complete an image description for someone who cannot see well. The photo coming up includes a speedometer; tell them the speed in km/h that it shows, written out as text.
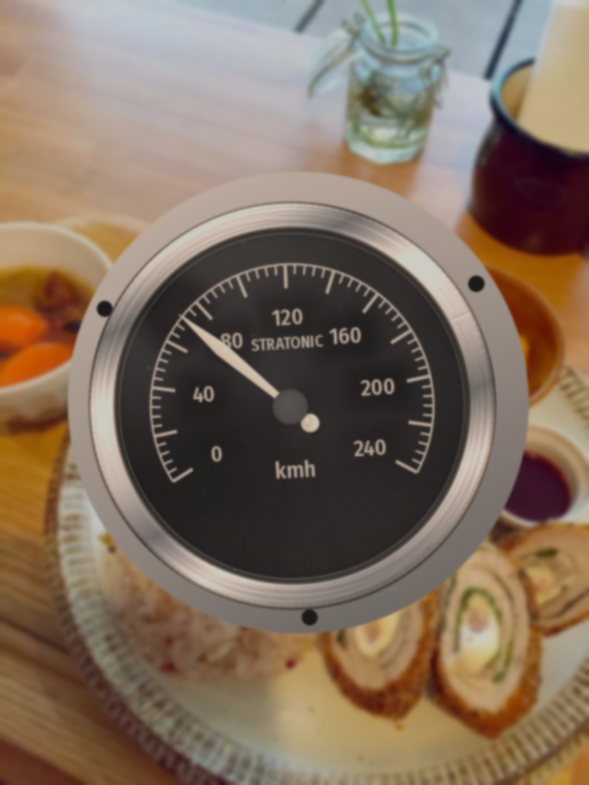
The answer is 72 km/h
